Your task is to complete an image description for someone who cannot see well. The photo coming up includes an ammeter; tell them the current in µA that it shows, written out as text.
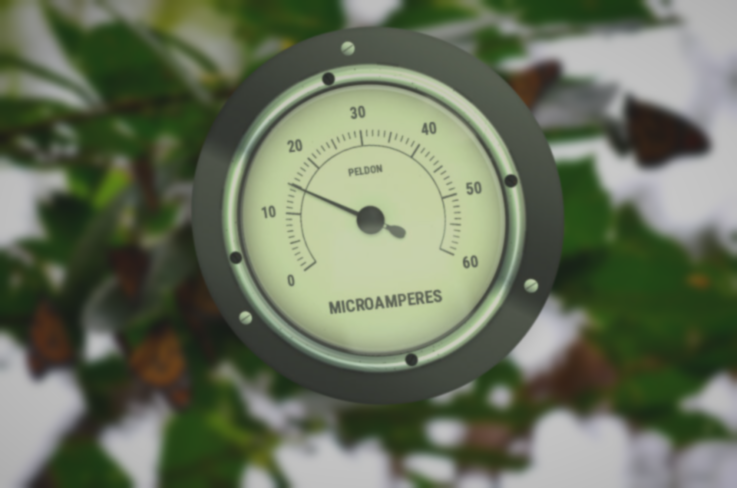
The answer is 15 µA
